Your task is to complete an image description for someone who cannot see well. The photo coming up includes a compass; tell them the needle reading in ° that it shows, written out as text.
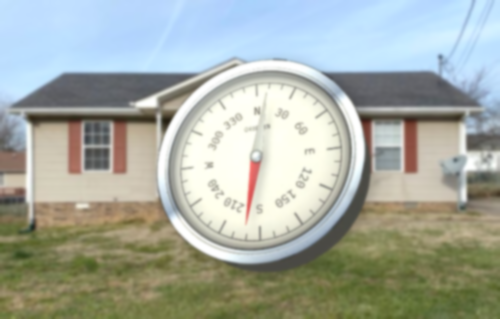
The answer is 190 °
